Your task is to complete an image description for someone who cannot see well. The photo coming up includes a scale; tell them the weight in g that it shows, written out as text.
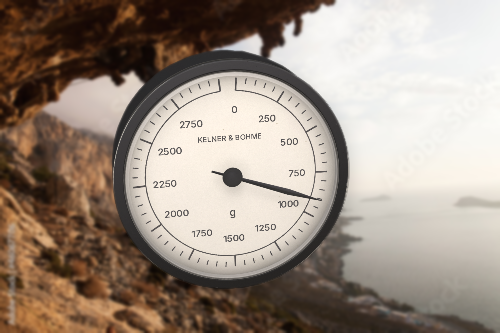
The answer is 900 g
